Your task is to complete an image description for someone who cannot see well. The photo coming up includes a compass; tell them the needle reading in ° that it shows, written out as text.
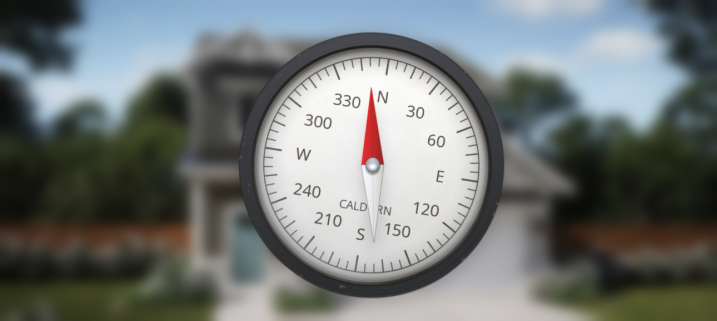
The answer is 350 °
